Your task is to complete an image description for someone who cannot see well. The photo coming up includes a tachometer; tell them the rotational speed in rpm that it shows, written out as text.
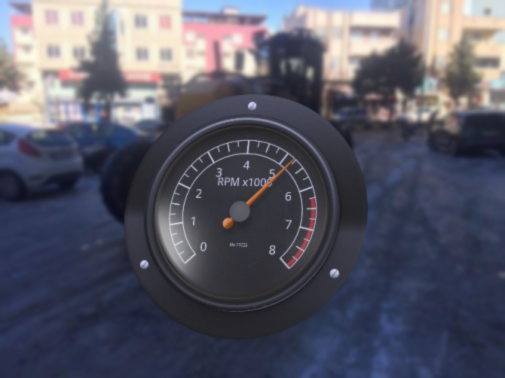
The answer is 5250 rpm
